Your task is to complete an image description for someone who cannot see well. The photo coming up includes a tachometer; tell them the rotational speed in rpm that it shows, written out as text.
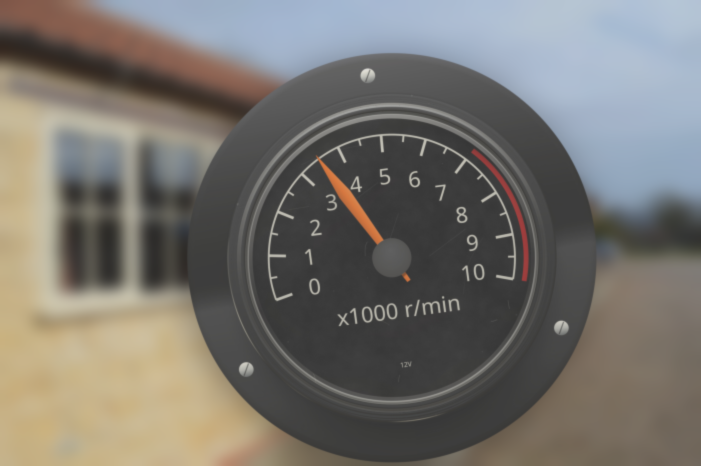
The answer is 3500 rpm
